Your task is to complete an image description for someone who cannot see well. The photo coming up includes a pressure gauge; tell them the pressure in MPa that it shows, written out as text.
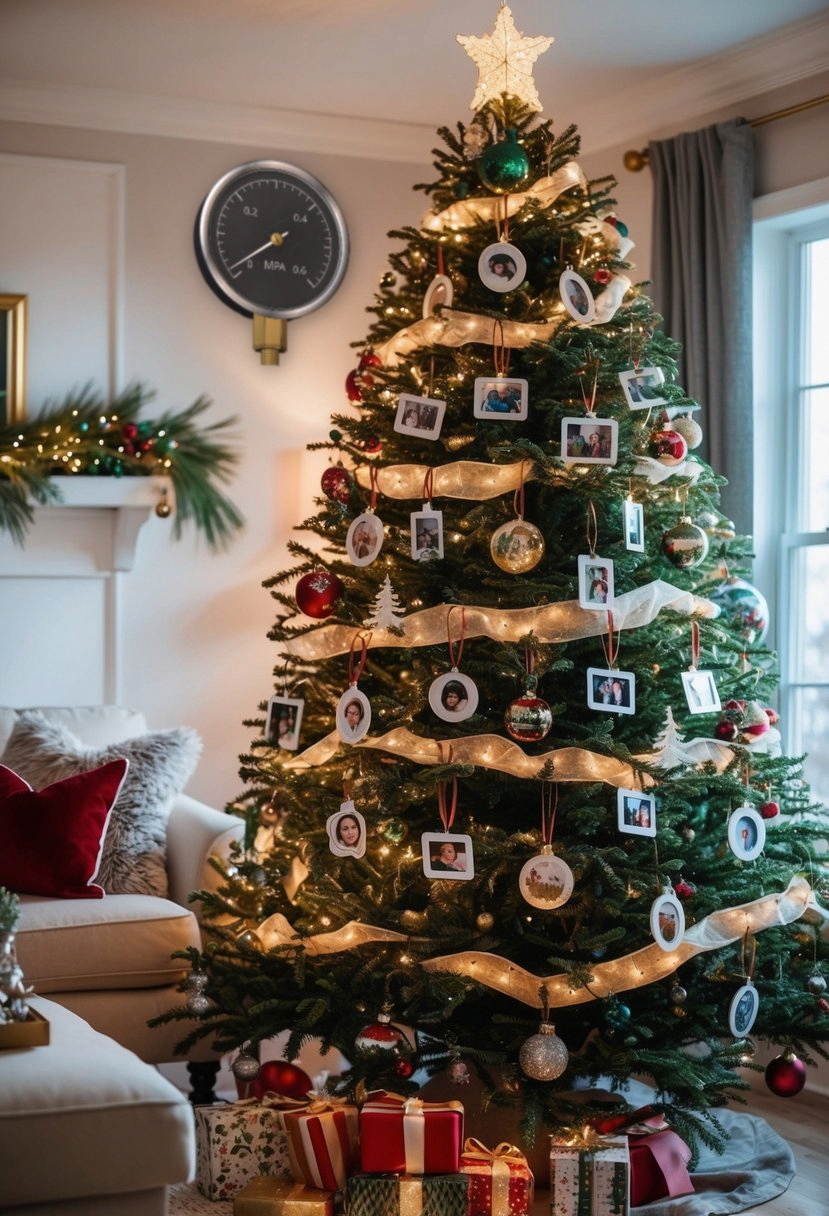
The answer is 0.02 MPa
